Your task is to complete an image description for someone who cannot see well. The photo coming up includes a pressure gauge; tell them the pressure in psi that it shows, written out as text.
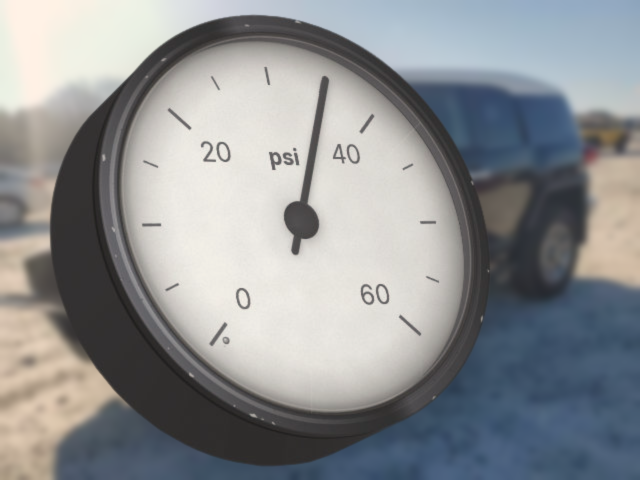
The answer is 35 psi
